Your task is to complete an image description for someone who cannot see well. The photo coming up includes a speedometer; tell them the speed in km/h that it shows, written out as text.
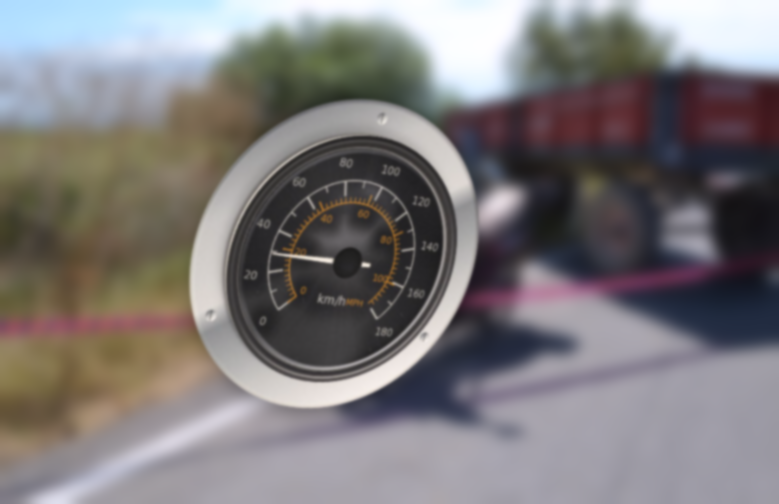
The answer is 30 km/h
